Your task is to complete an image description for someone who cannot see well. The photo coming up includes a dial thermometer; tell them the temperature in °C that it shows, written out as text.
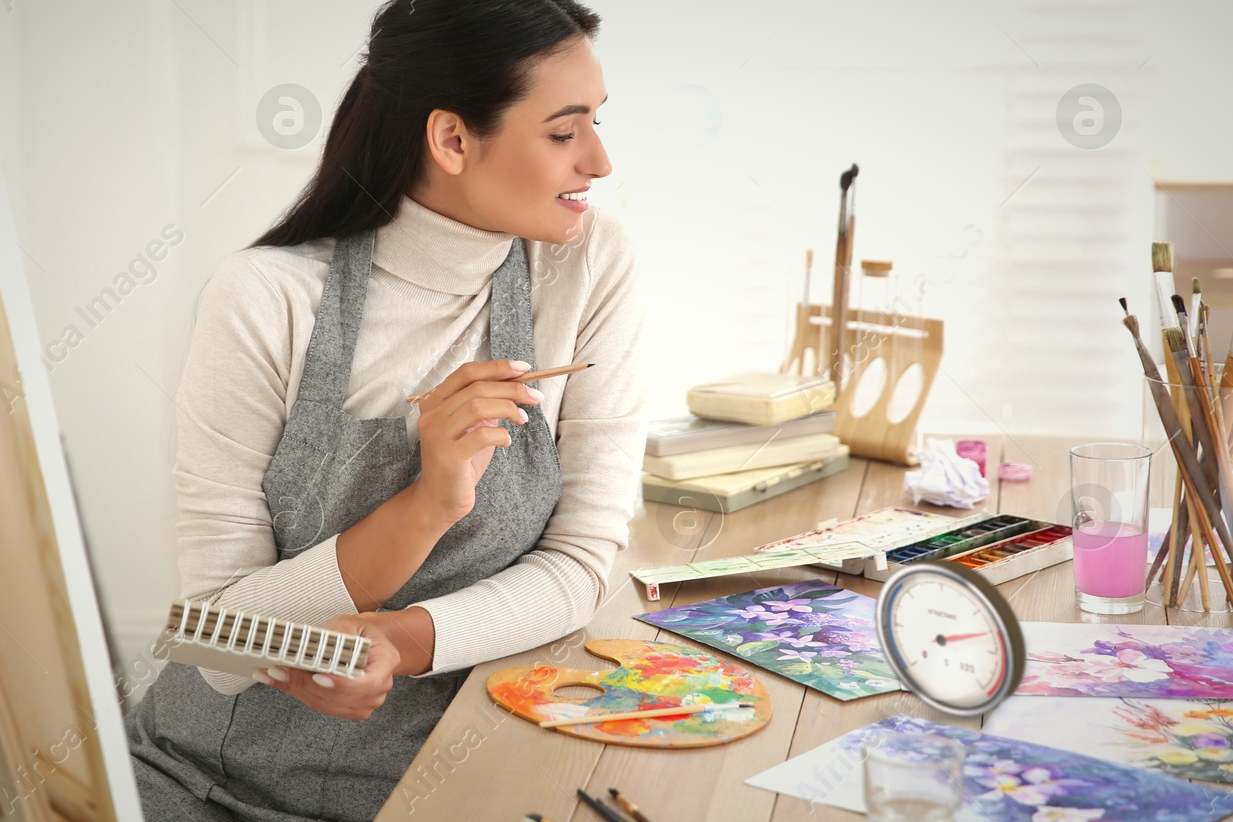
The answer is 90 °C
